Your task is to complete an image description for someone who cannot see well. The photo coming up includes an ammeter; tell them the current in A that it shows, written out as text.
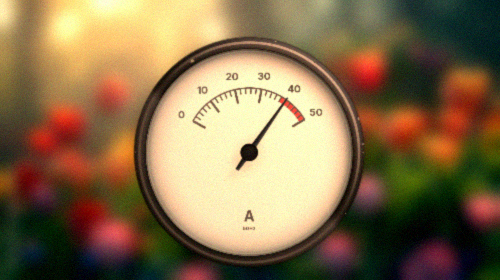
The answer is 40 A
